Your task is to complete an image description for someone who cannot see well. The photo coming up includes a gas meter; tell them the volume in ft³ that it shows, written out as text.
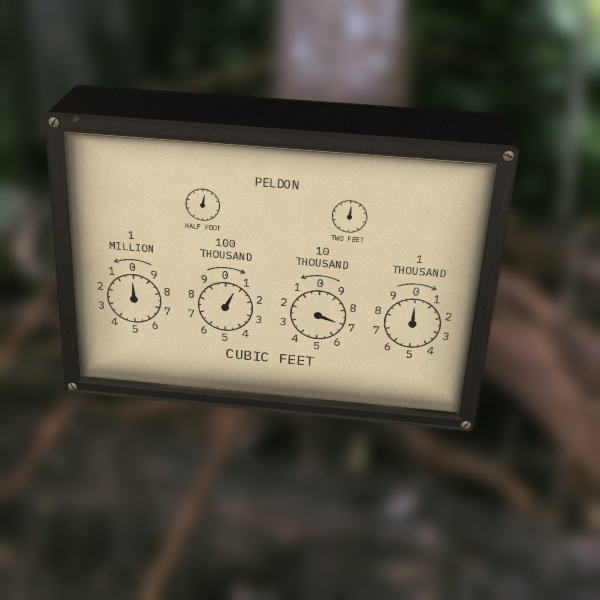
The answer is 7000 ft³
